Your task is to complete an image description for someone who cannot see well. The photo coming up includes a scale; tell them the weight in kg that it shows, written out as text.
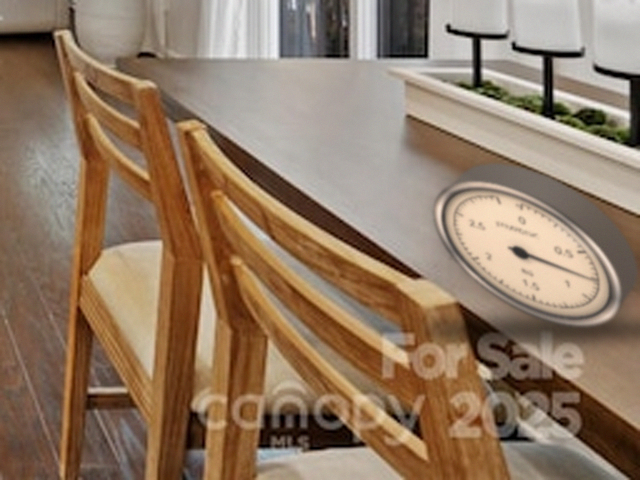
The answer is 0.75 kg
